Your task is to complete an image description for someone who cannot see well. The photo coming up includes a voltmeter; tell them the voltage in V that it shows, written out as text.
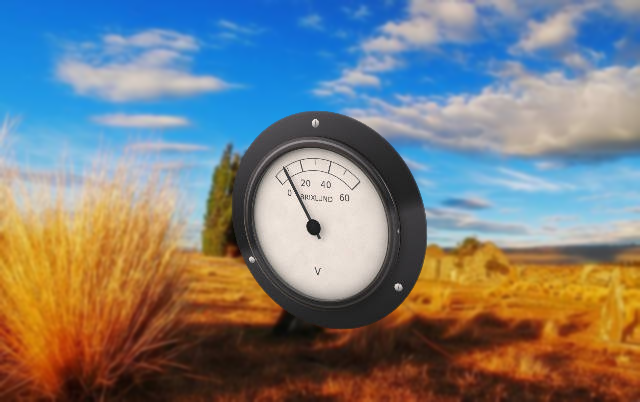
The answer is 10 V
